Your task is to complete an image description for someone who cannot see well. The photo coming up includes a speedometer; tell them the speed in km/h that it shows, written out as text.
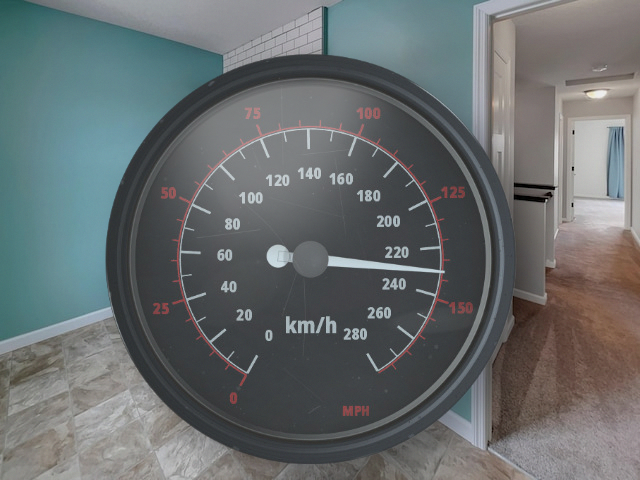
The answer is 230 km/h
